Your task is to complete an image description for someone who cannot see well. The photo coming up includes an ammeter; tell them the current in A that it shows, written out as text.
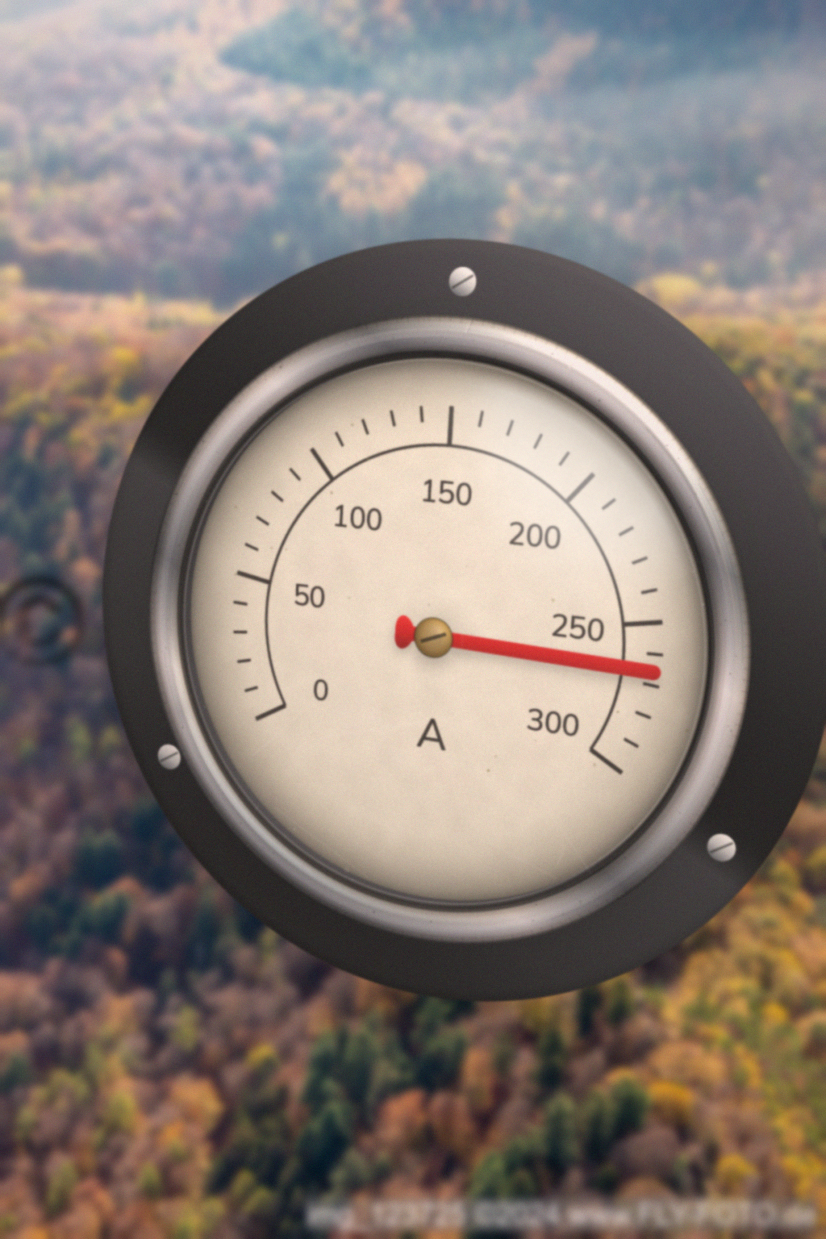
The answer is 265 A
